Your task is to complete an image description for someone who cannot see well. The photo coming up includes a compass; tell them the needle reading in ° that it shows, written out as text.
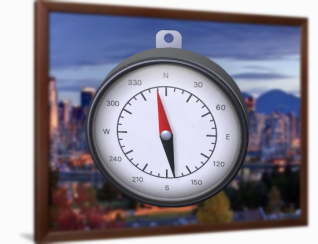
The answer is 350 °
